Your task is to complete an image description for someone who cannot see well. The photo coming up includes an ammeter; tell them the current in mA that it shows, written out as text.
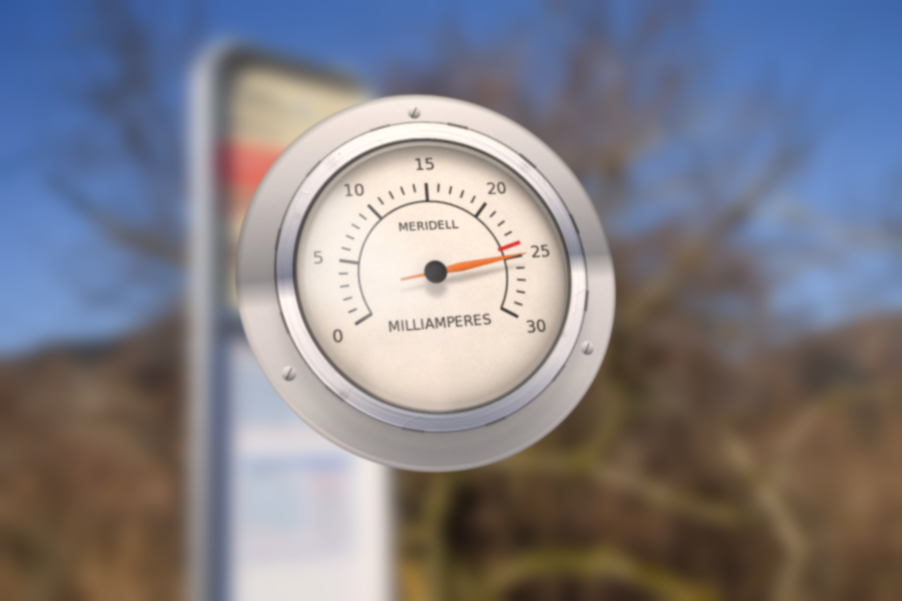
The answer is 25 mA
